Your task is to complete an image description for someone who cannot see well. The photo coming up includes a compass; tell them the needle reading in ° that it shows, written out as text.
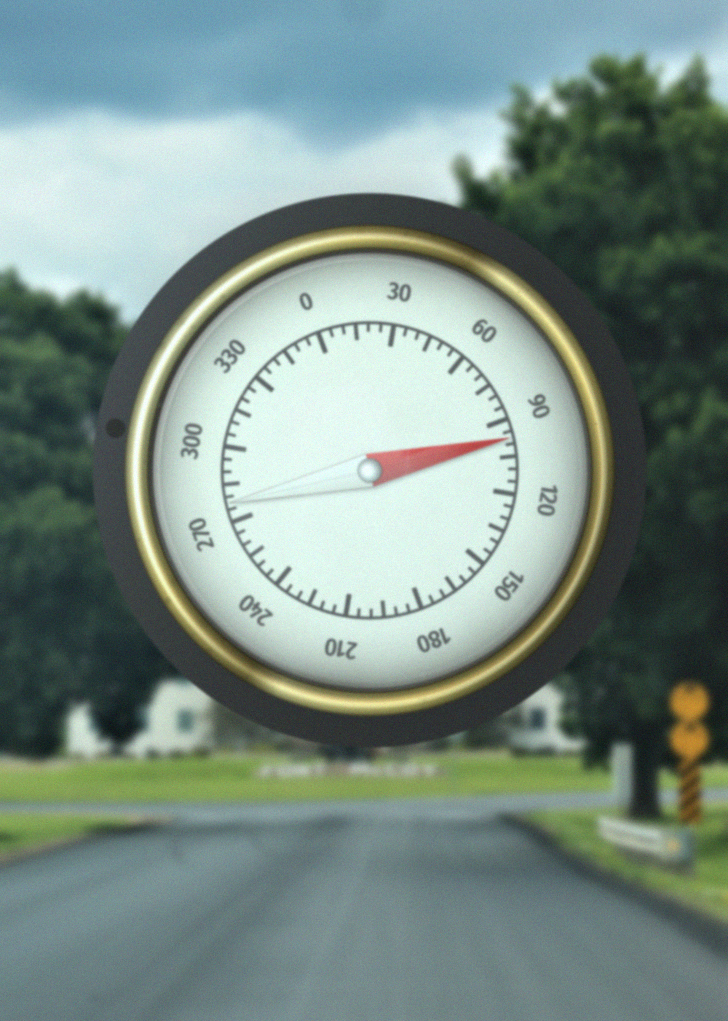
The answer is 97.5 °
